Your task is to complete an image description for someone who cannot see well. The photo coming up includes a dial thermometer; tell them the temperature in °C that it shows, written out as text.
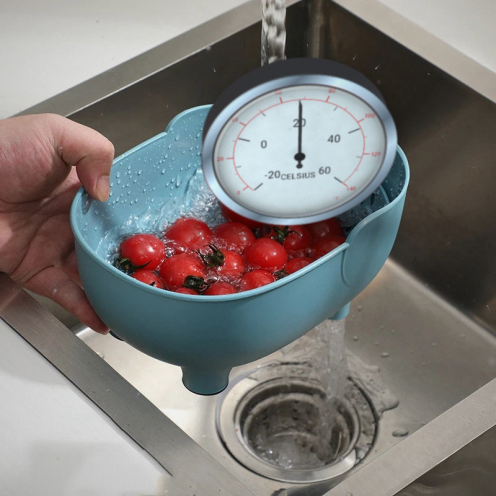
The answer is 20 °C
